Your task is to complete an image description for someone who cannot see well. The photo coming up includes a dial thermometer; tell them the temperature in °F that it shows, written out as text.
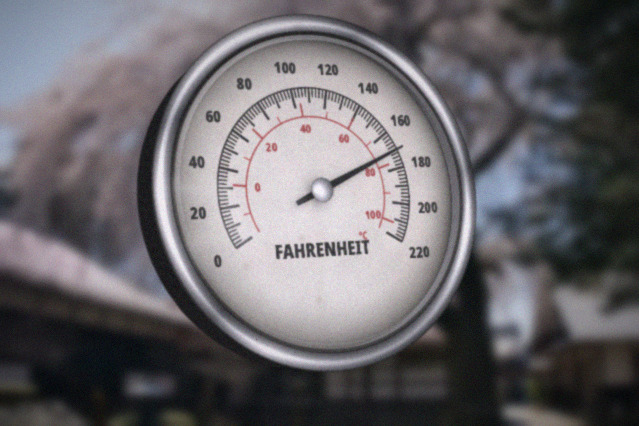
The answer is 170 °F
